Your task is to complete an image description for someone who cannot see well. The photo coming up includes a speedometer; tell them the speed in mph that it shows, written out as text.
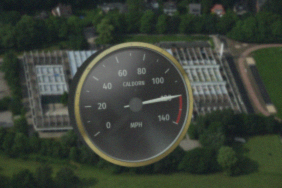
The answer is 120 mph
